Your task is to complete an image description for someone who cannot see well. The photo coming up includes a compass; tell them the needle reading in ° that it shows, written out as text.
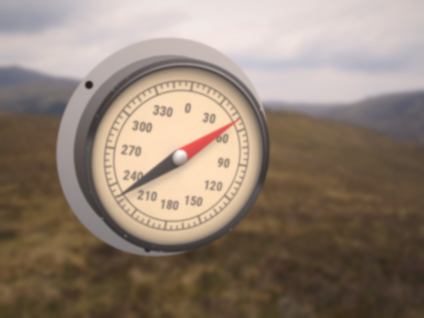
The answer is 50 °
